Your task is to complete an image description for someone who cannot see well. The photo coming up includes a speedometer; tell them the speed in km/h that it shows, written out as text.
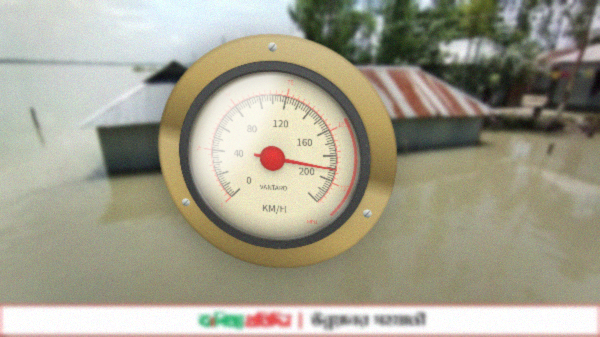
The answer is 190 km/h
